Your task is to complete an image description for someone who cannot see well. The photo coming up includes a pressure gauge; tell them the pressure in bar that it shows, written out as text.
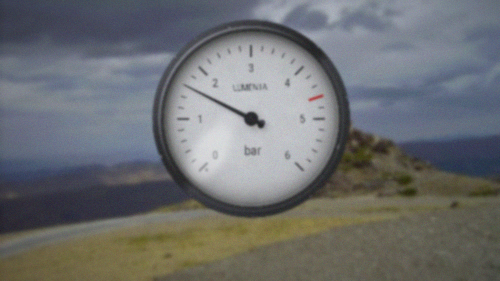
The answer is 1.6 bar
